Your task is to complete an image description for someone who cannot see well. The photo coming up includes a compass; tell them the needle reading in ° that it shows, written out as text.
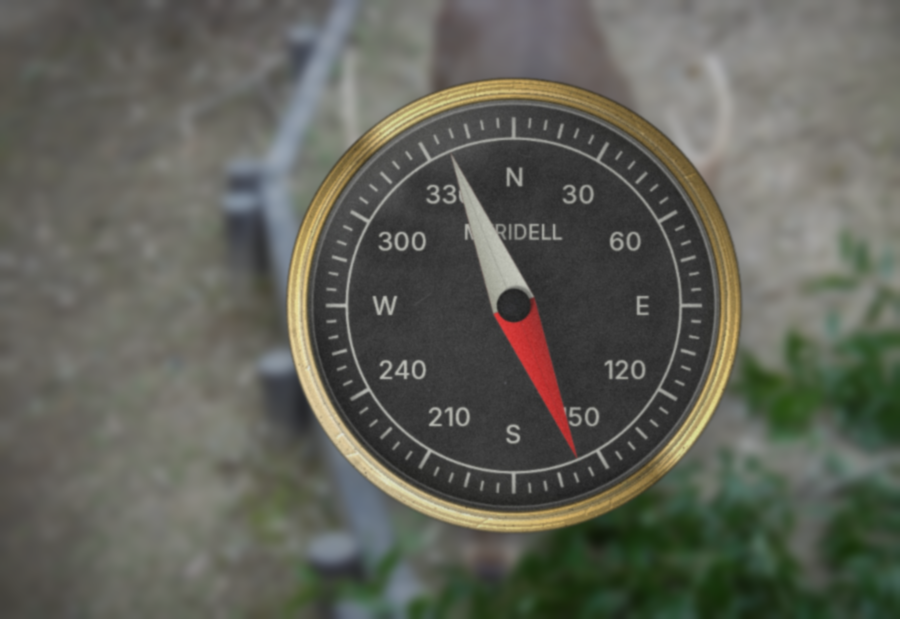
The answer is 157.5 °
